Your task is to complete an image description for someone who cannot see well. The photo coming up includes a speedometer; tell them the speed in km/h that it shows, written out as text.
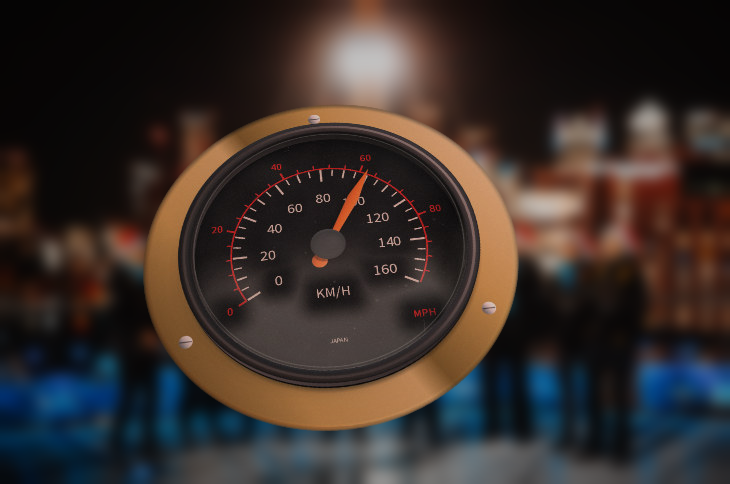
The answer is 100 km/h
